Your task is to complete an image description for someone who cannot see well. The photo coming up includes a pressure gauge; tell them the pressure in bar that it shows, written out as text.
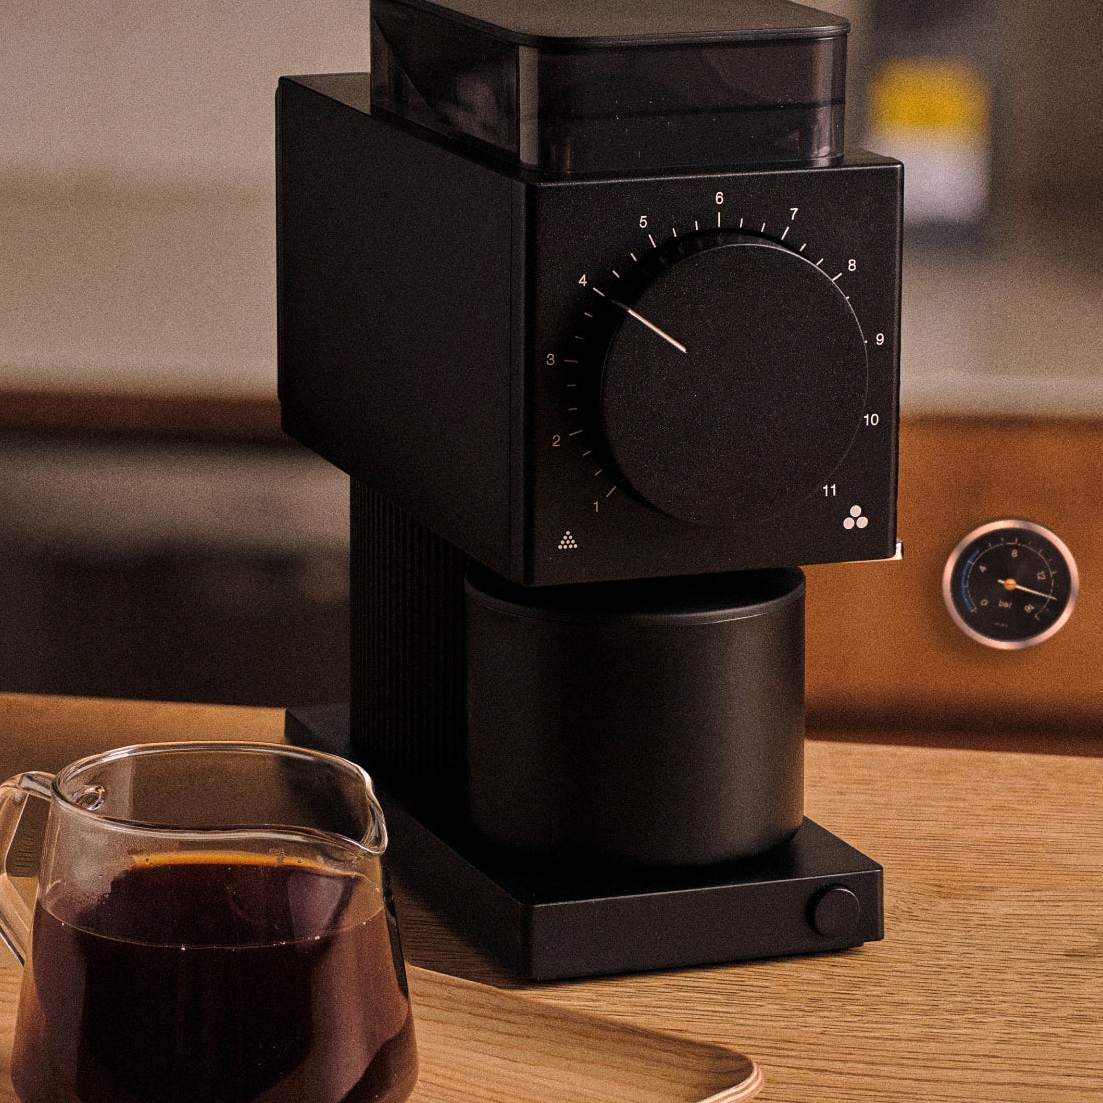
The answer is 14 bar
